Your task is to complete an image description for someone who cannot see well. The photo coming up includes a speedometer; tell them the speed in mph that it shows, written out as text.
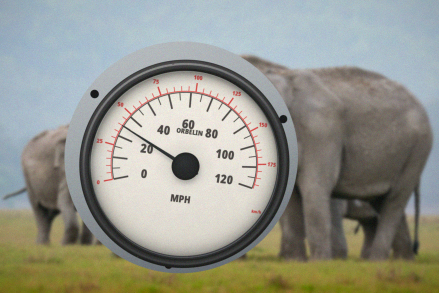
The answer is 25 mph
